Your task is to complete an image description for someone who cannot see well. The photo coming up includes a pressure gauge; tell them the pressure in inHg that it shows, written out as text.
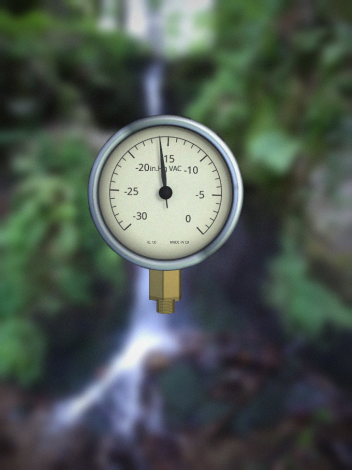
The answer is -16 inHg
